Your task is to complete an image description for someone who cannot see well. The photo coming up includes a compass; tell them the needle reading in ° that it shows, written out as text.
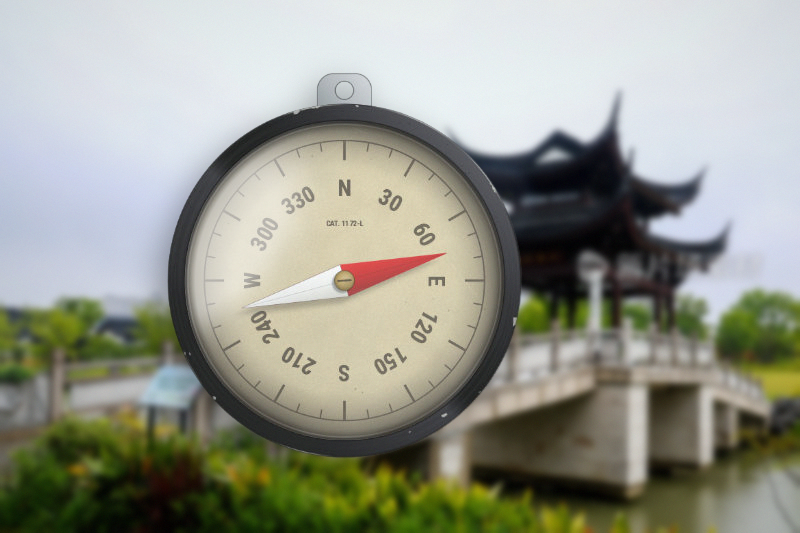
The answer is 75 °
